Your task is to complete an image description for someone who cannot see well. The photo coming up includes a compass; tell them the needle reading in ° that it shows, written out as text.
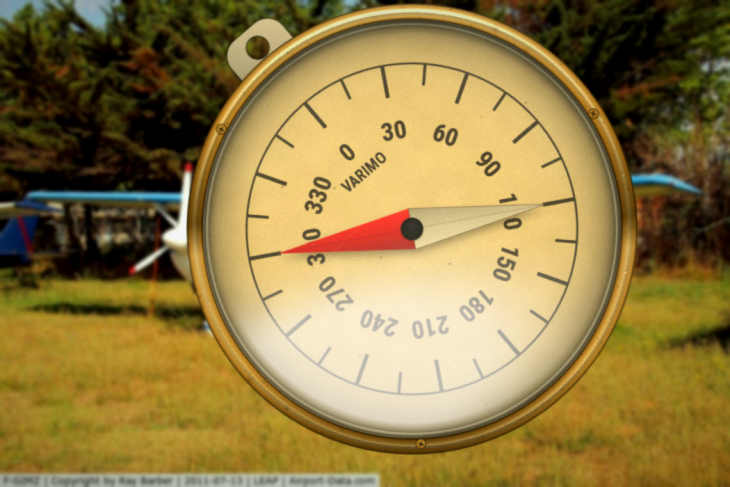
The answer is 300 °
